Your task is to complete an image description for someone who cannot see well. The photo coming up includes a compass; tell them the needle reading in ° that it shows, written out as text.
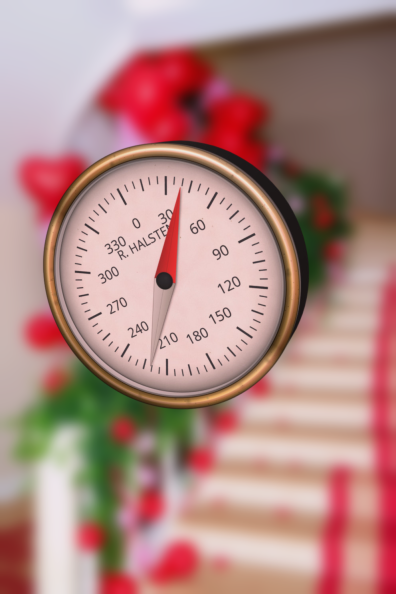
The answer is 40 °
